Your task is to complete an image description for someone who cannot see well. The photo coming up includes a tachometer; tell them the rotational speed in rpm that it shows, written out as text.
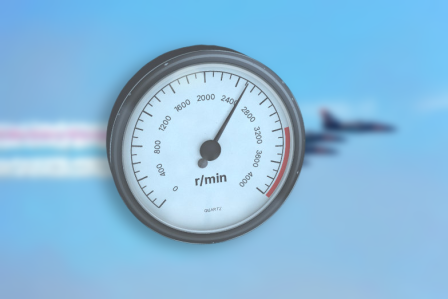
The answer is 2500 rpm
